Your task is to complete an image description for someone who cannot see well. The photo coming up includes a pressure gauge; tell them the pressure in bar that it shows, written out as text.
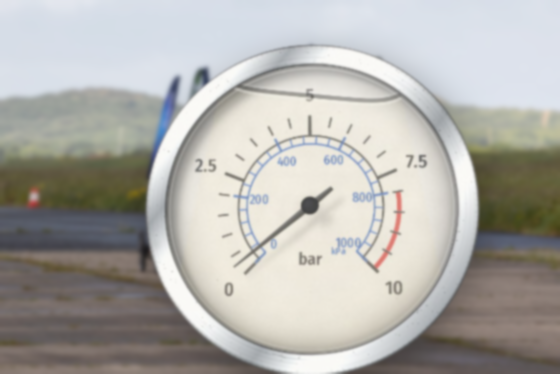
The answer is 0.25 bar
